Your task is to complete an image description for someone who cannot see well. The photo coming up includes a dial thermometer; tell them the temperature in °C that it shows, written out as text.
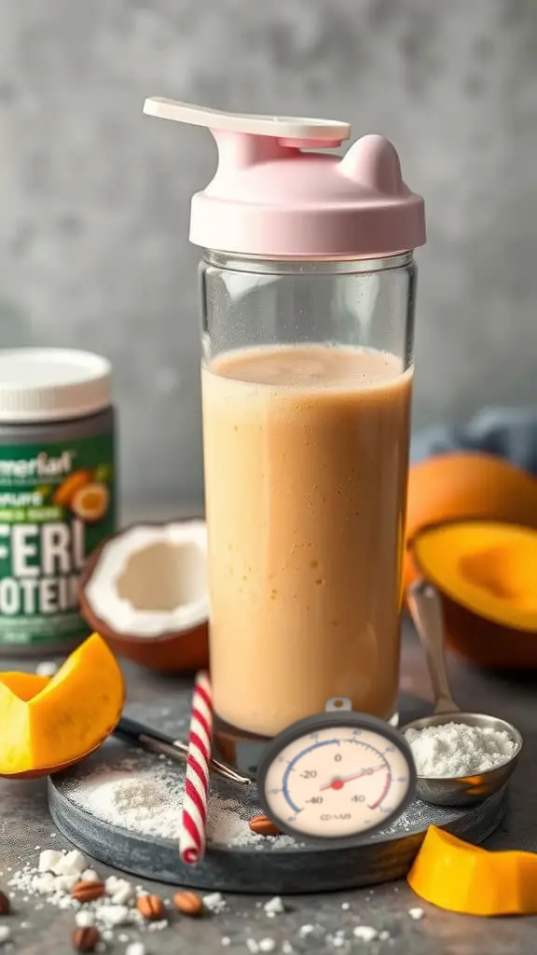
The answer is 20 °C
